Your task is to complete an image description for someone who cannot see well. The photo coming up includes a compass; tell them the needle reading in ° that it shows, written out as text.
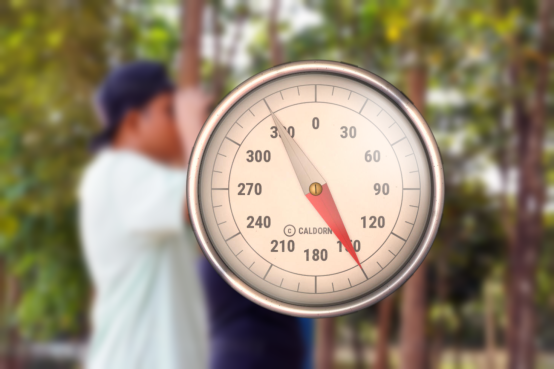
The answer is 150 °
